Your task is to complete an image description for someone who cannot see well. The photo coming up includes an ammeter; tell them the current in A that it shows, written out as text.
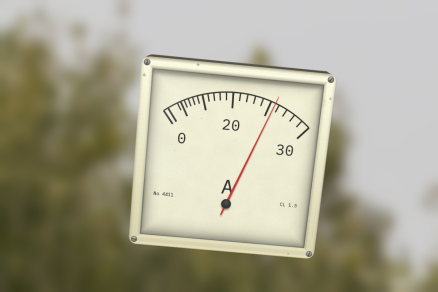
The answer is 25.5 A
